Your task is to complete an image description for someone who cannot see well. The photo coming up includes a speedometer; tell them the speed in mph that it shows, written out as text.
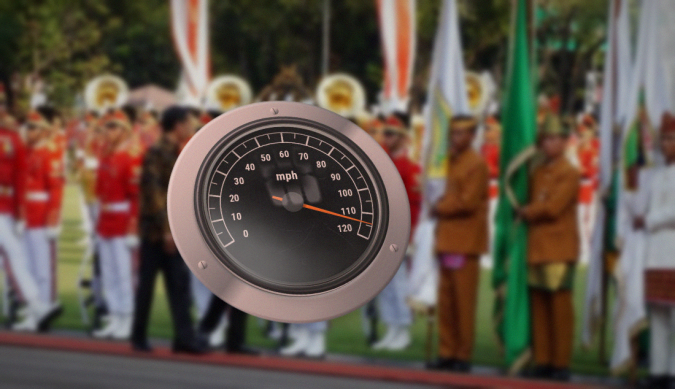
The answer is 115 mph
